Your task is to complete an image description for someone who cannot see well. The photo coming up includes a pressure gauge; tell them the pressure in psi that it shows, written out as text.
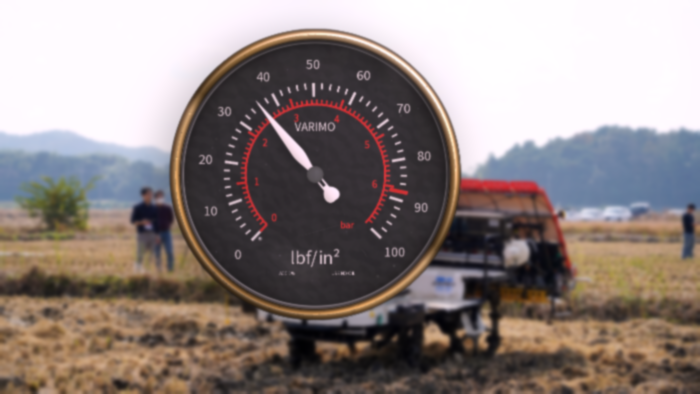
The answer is 36 psi
